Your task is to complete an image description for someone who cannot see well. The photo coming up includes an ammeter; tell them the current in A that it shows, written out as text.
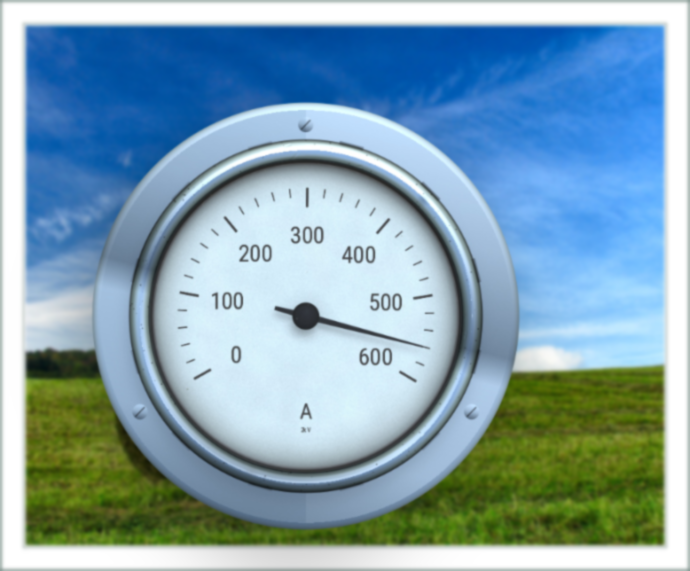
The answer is 560 A
